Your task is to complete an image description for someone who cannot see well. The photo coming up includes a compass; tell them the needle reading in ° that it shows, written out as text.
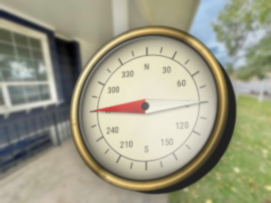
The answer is 270 °
